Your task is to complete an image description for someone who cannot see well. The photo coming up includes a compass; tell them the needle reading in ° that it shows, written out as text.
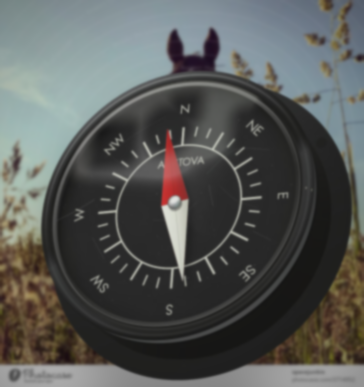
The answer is 350 °
